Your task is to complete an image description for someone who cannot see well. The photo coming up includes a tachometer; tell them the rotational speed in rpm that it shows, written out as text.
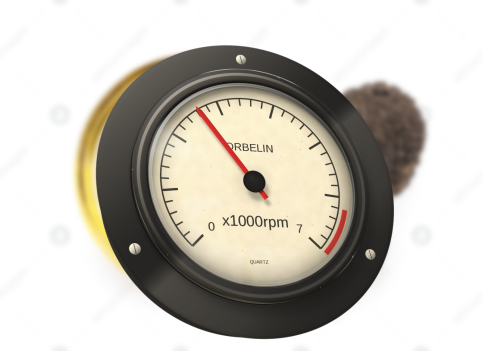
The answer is 2600 rpm
